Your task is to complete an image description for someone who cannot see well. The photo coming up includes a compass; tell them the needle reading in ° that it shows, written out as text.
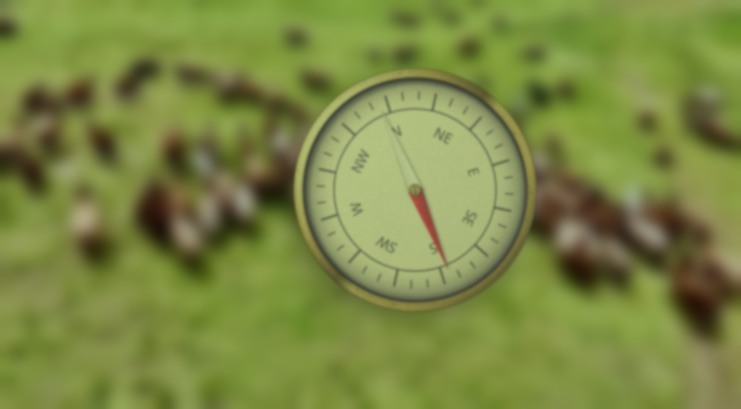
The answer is 175 °
